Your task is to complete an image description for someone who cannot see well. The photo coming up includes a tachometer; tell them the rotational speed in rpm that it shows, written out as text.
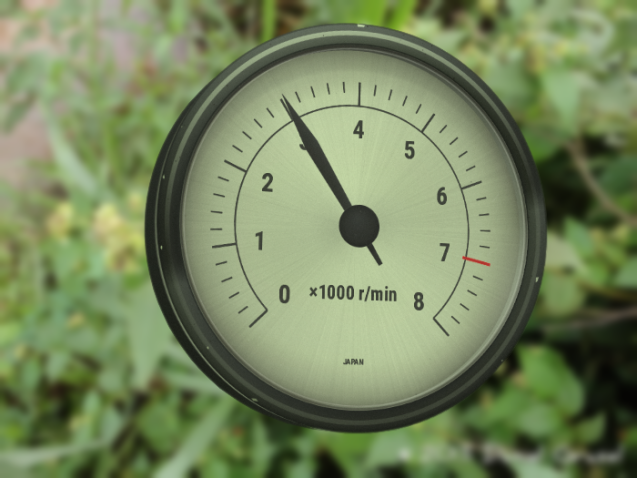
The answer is 3000 rpm
